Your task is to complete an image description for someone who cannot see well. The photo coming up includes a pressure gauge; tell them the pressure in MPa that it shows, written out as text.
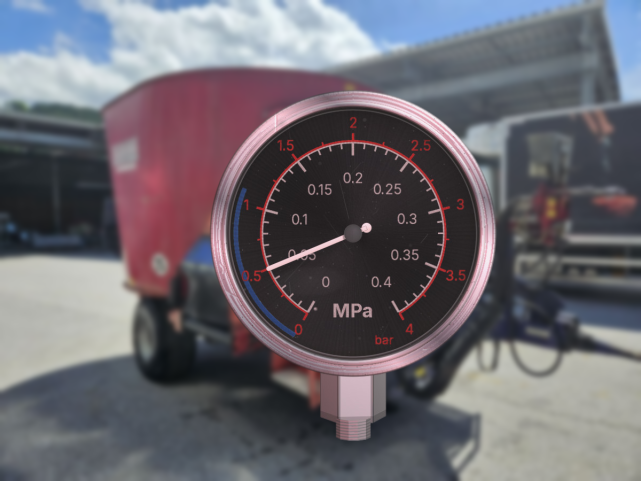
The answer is 0.05 MPa
